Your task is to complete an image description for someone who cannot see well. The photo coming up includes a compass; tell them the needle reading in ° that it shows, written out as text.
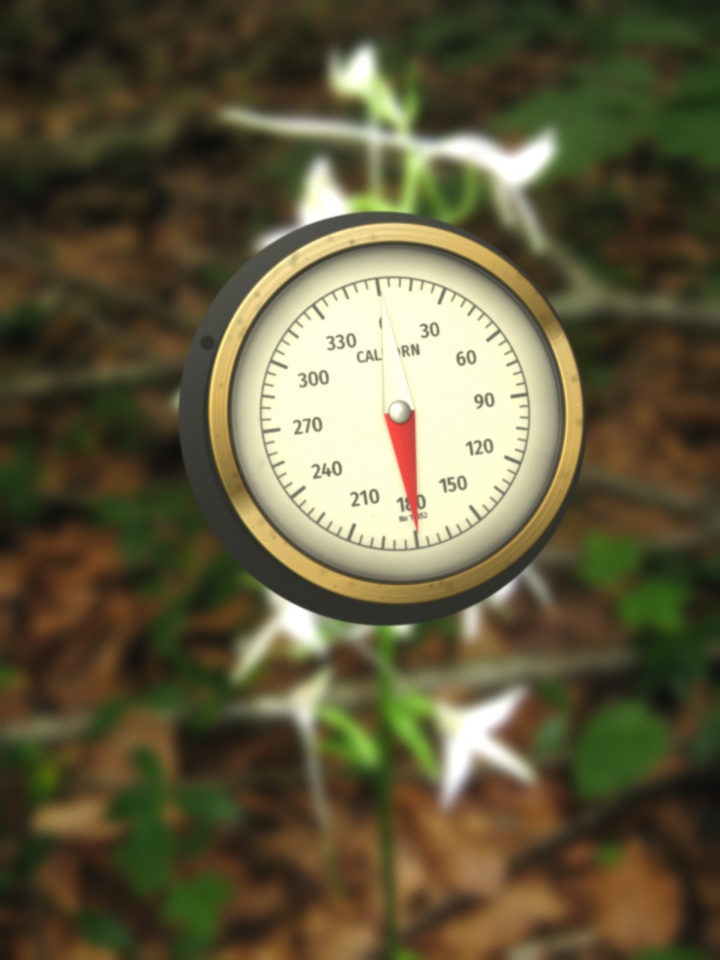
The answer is 180 °
